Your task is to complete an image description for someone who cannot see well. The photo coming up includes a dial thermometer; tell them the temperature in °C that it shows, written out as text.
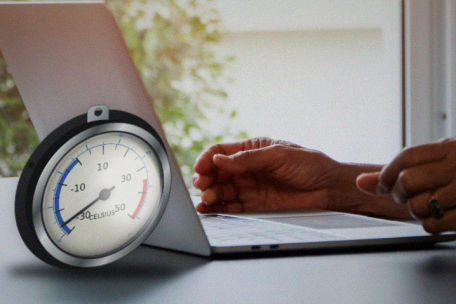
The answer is -25 °C
